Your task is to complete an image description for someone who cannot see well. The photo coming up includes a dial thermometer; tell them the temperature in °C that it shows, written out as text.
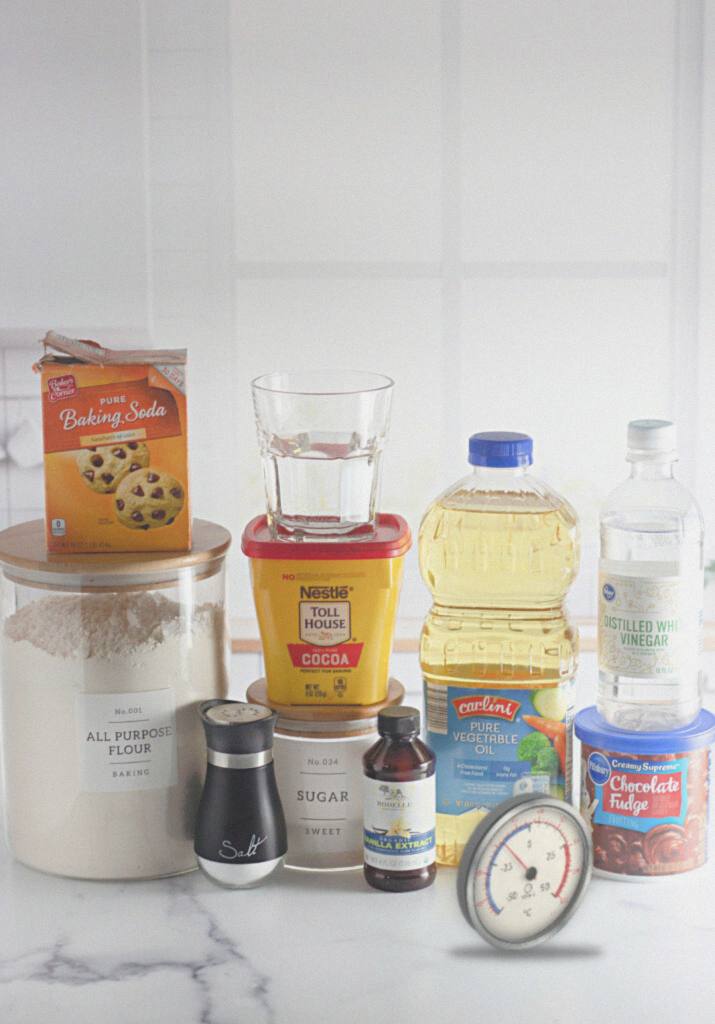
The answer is -15 °C
